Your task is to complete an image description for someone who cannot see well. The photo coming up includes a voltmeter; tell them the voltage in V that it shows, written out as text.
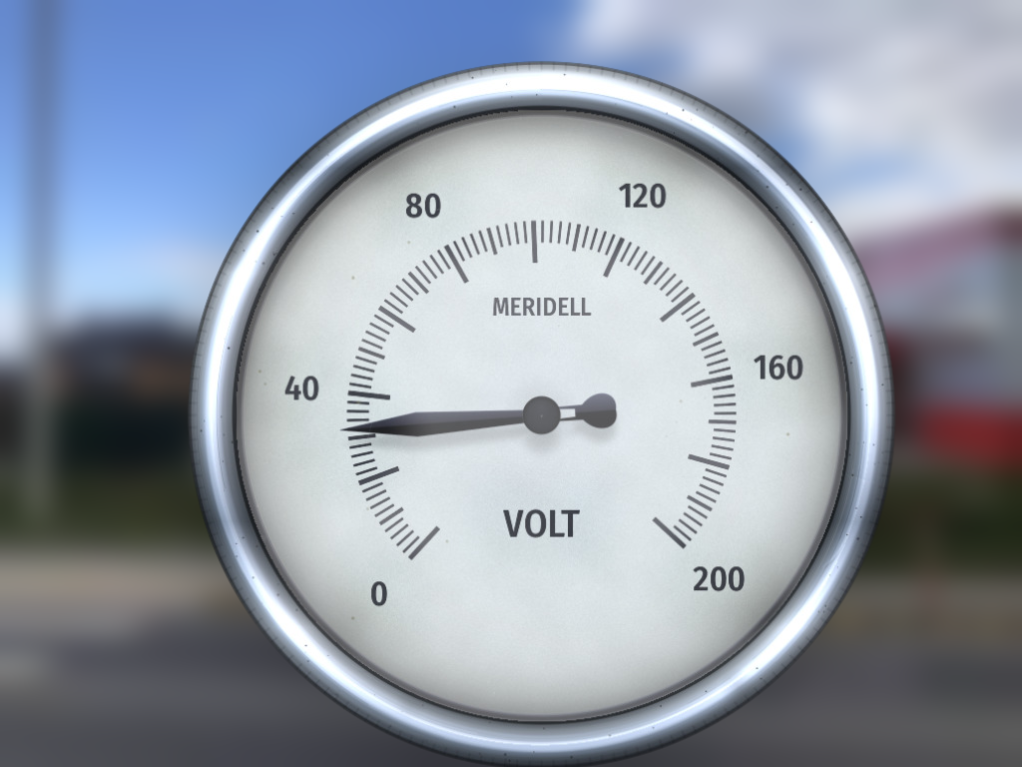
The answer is 32 V
